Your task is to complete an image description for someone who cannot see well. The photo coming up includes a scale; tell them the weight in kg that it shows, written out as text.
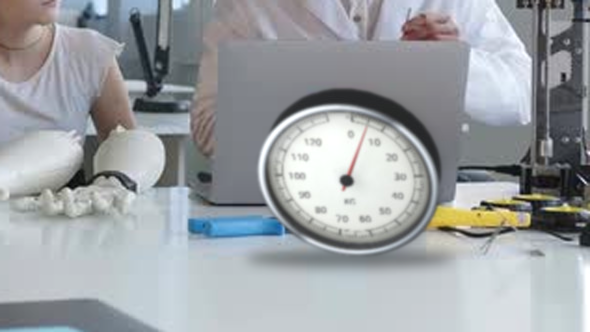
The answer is 5 kg
